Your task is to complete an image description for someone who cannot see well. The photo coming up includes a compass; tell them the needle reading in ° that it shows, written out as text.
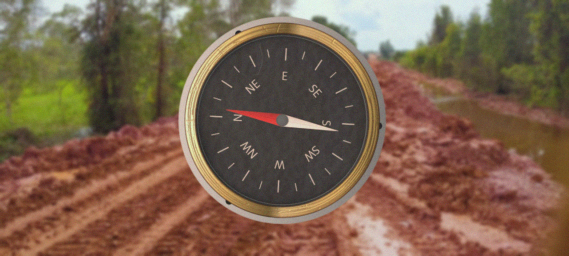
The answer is 7.5 °
